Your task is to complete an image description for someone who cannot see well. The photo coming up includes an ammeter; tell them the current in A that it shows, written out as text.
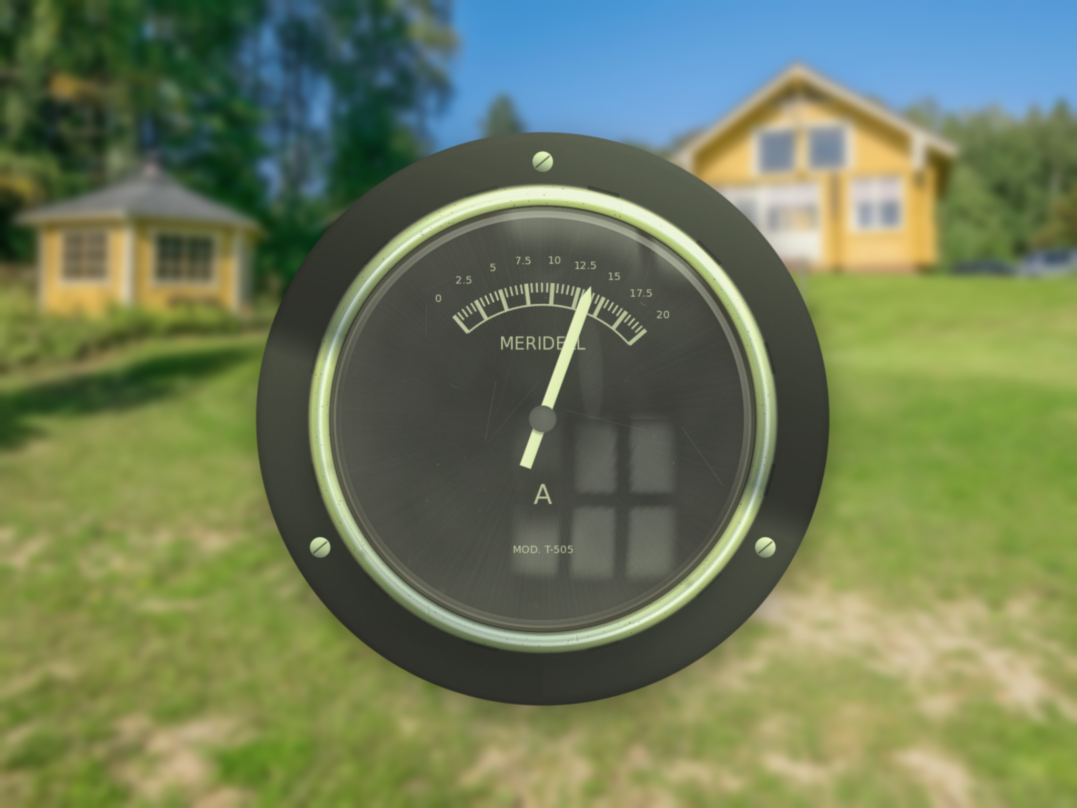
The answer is 13.5 A
